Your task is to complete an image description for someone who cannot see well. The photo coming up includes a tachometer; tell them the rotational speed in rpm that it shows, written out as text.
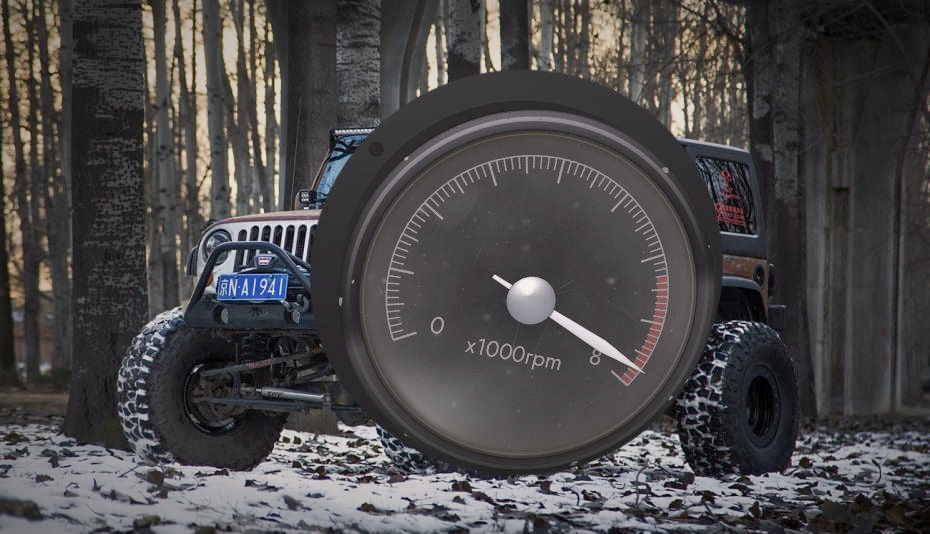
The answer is 7700 rpm
